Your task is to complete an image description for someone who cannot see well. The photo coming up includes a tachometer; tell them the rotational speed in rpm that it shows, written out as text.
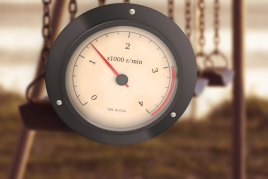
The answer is 1300 rpm
